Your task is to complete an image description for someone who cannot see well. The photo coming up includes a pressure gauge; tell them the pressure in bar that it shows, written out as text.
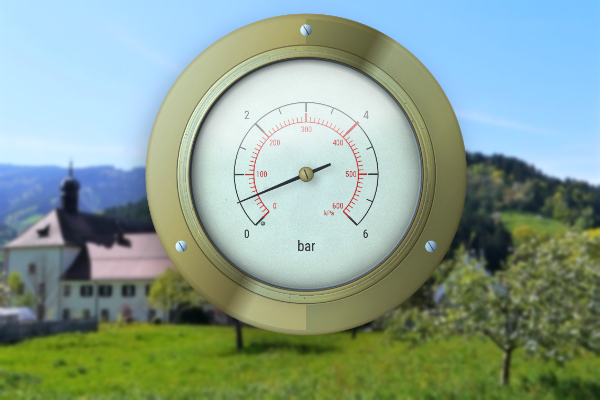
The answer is 0.5 bar
